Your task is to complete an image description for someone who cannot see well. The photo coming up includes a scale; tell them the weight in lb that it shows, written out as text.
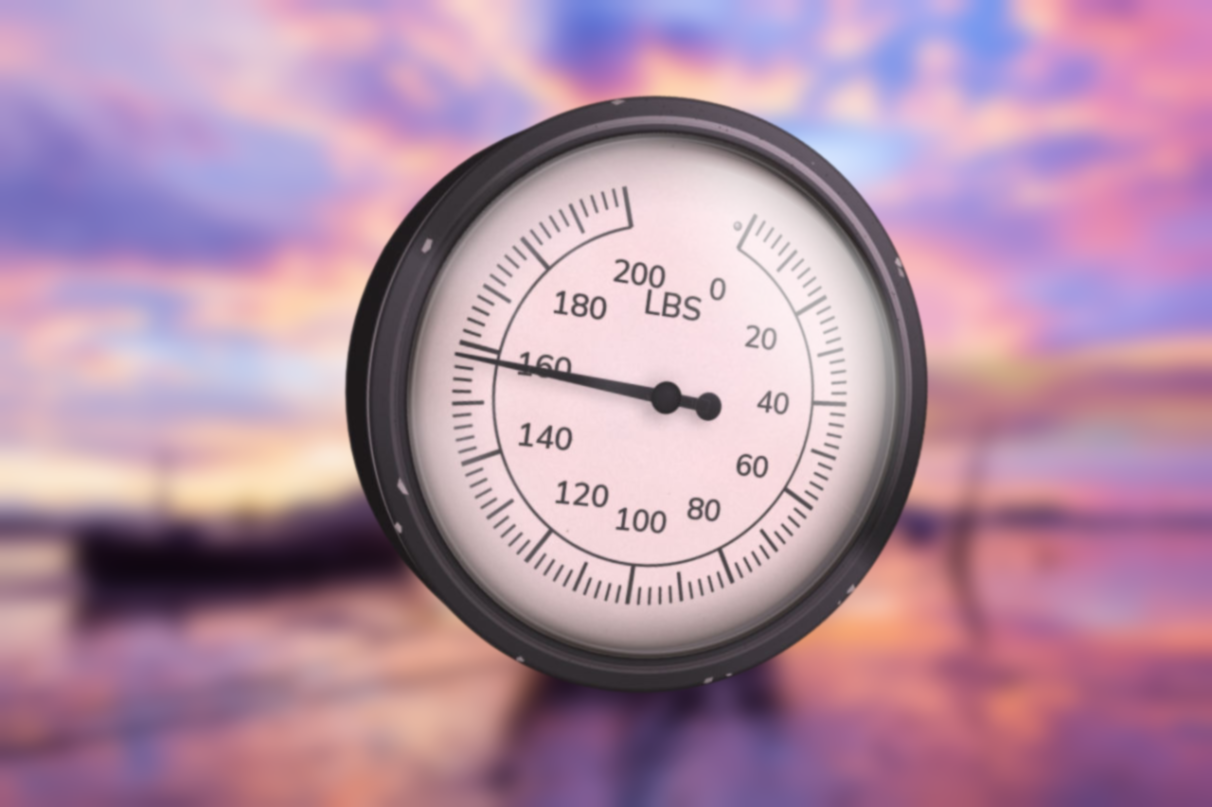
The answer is 158 lb
